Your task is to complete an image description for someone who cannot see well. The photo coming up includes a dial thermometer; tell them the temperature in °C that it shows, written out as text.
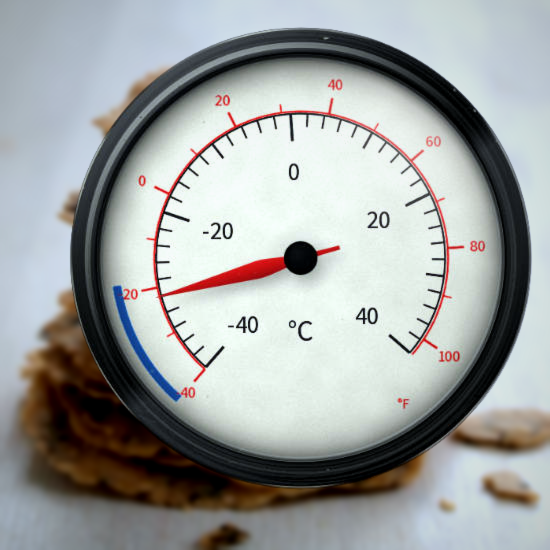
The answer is -30 °C
